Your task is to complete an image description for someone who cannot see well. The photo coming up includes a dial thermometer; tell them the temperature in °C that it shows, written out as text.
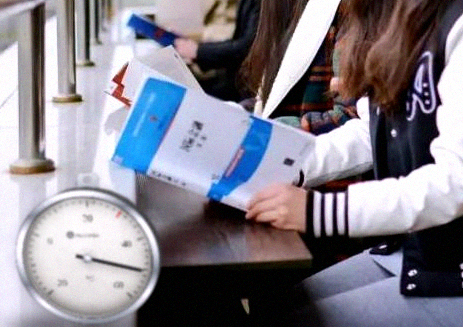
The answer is 50 °C
